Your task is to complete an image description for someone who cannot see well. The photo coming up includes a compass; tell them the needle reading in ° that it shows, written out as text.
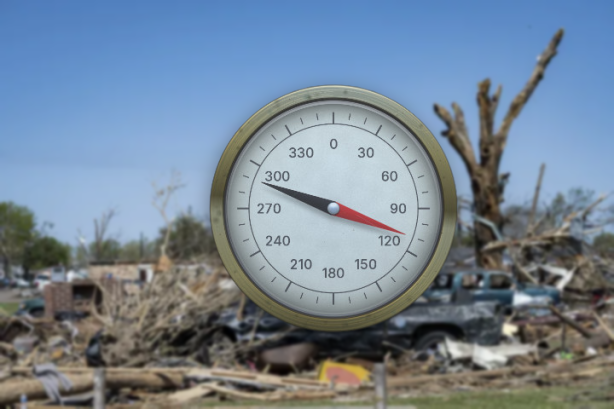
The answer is 110 °
